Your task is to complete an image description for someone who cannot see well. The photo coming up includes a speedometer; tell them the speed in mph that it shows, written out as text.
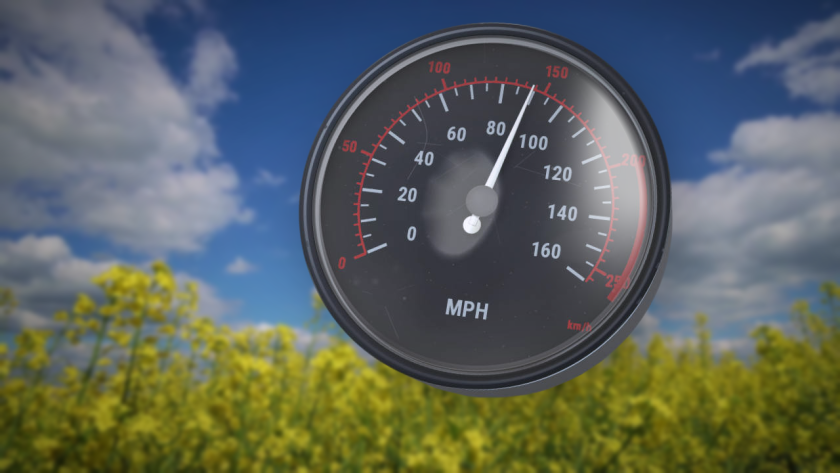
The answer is 90 mph
